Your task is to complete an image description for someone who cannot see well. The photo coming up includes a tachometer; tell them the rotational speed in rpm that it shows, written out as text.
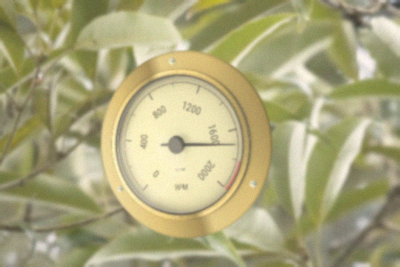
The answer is 1700 rpm
